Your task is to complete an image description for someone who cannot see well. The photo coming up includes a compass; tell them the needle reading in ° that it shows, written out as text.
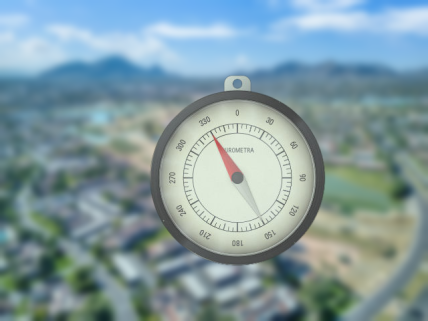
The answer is 330 °
